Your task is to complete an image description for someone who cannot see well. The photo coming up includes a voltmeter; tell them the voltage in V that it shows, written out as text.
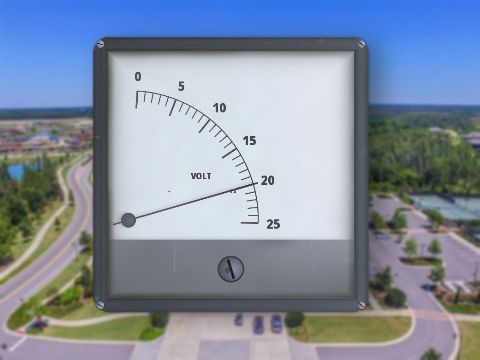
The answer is 20 V
